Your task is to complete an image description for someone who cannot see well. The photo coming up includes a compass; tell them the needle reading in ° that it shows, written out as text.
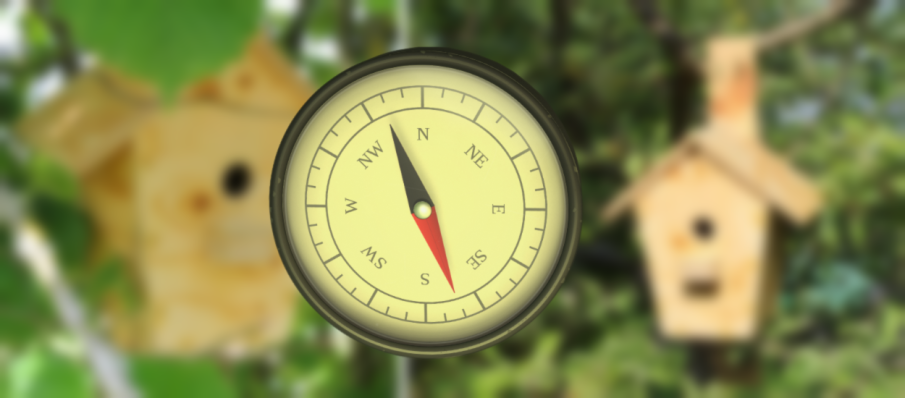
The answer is 160 °
